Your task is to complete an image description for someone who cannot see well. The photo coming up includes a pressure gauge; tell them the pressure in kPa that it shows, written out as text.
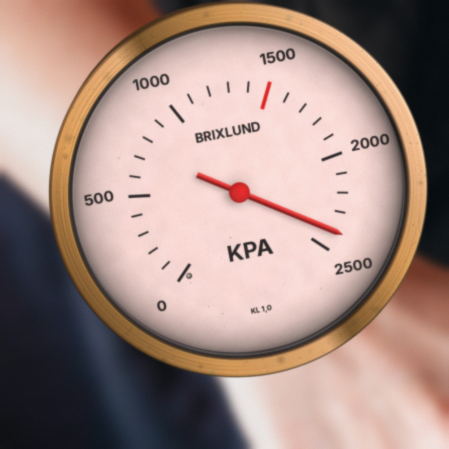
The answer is 2400 kPa
